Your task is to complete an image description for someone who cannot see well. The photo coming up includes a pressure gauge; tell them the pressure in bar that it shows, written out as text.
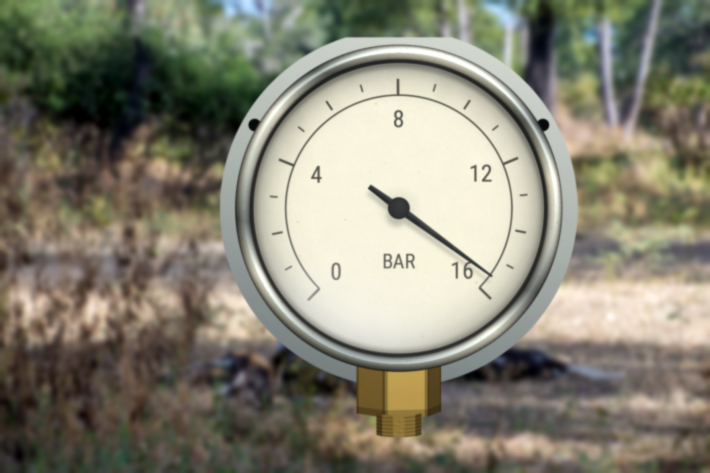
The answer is 15.5 bar
